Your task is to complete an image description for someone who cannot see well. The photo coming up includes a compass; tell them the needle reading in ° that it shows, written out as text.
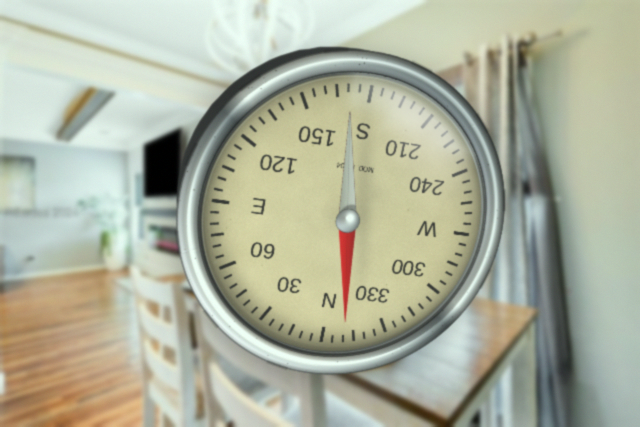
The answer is 350 °
